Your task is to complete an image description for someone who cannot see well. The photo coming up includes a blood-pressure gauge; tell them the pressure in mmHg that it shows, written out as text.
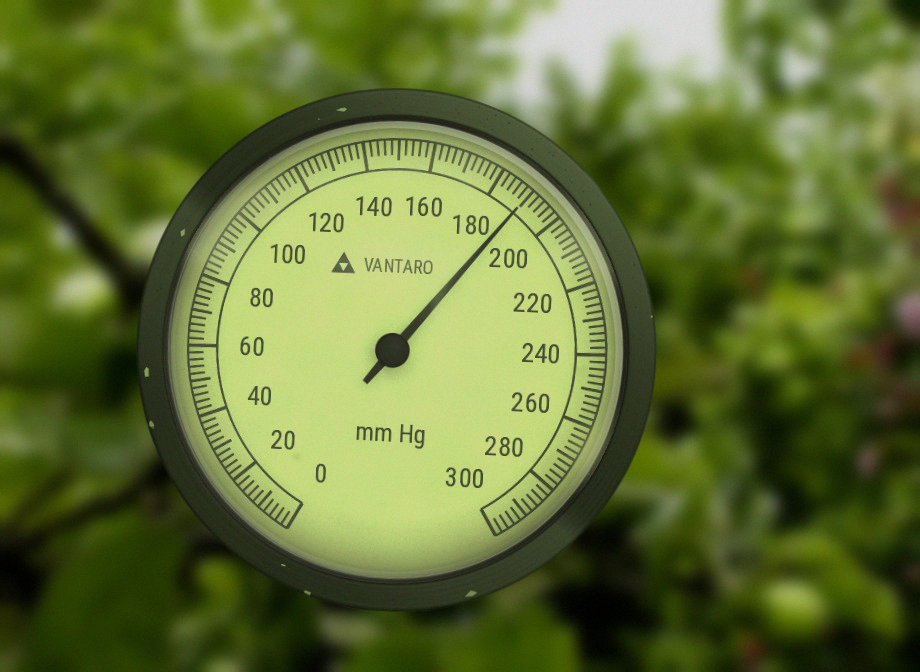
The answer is 190 mmHg
